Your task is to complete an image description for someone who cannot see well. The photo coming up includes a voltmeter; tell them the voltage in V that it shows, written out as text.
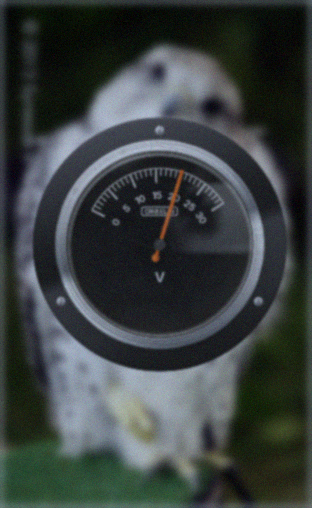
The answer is 20 V
